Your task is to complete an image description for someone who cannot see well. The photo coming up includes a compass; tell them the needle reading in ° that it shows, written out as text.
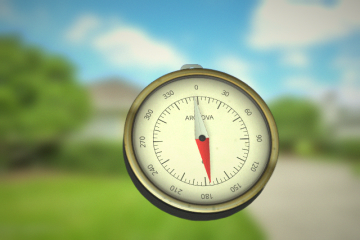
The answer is 175 °
